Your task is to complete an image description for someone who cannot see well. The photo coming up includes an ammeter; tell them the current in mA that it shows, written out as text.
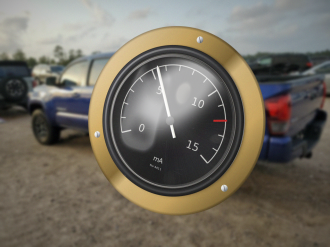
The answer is 5.5 mA
